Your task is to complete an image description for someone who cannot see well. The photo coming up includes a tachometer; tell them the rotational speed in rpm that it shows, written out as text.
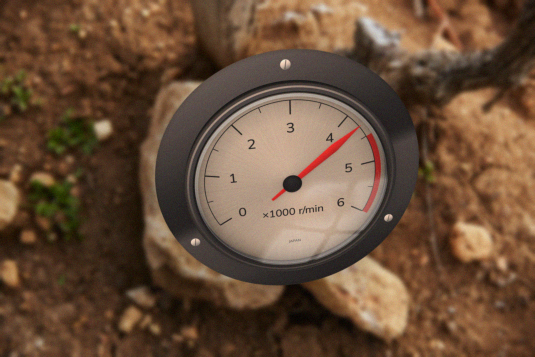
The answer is 4250 rpm
